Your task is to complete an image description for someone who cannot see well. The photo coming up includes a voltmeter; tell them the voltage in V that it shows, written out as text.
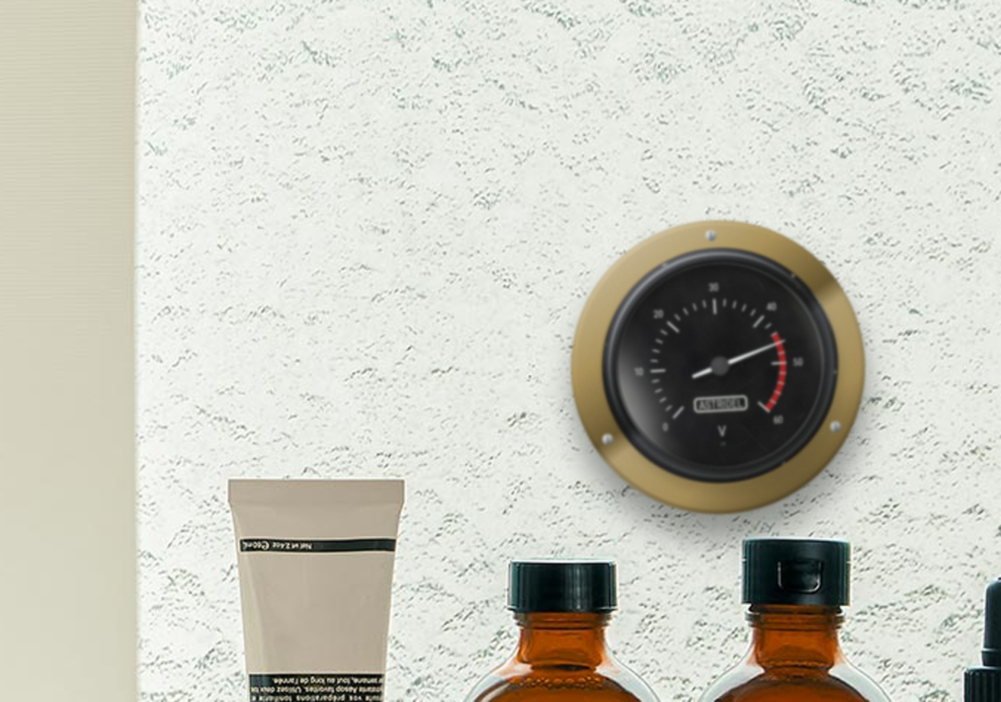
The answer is 46 V
